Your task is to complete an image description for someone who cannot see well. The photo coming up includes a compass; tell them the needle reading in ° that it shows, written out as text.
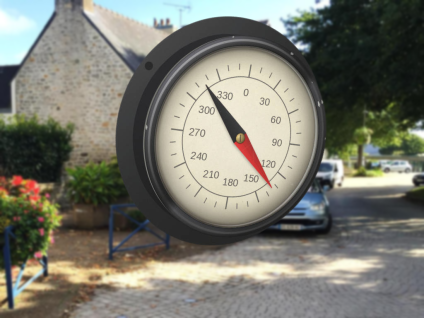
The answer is 135 °
